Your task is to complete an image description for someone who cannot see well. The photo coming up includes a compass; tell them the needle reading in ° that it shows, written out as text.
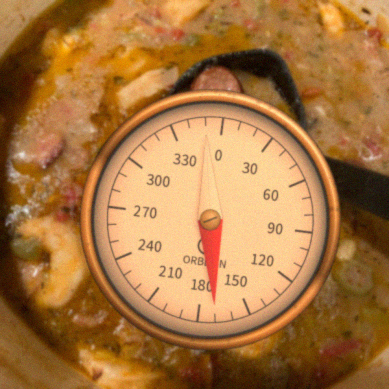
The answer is 170 °
